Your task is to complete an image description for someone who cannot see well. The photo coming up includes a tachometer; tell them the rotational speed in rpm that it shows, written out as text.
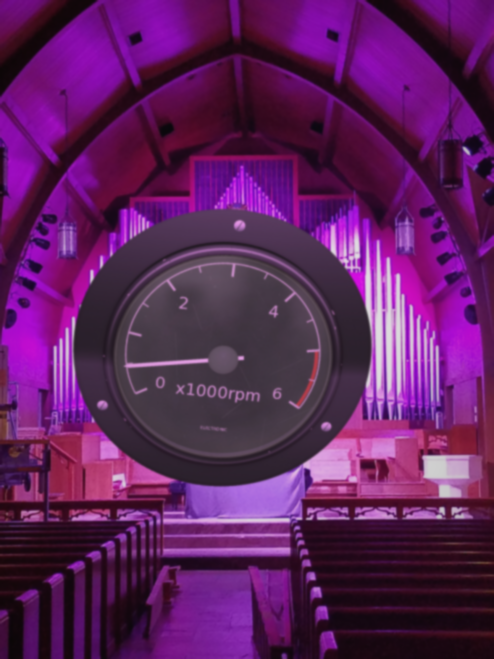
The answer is 500 rpm
